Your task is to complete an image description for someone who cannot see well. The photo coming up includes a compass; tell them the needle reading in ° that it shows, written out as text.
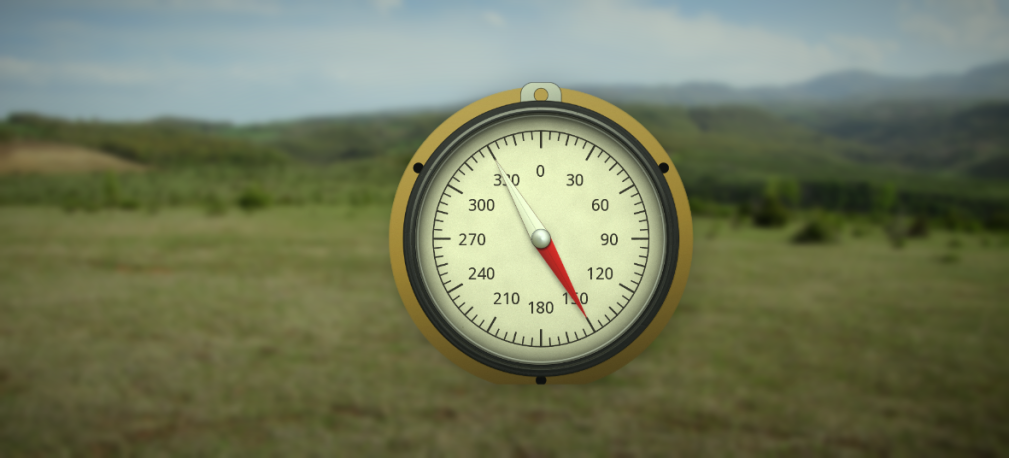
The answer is 150 °
